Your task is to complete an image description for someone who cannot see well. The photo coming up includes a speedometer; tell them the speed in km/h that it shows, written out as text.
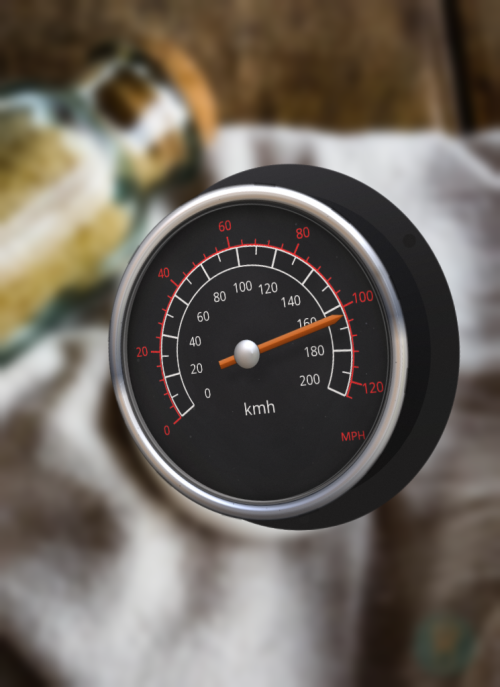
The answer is 165 km/h
